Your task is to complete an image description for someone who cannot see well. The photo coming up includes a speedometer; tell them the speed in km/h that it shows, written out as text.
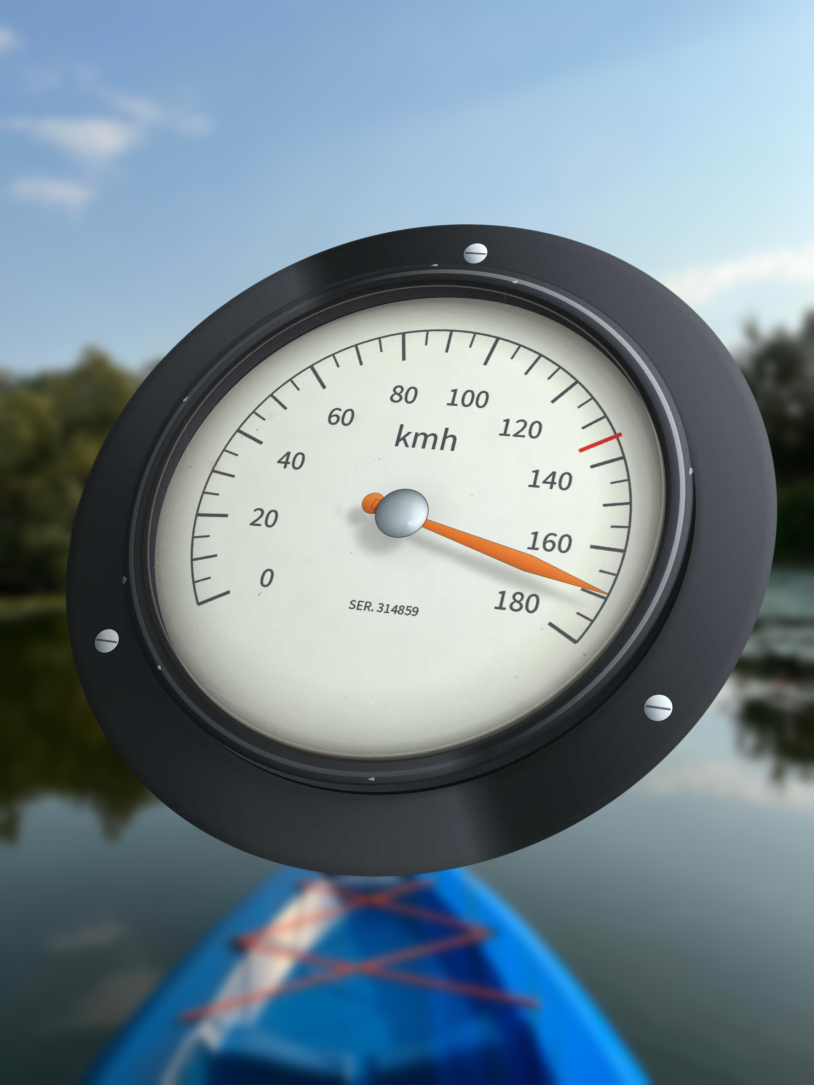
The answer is 170 km/h
